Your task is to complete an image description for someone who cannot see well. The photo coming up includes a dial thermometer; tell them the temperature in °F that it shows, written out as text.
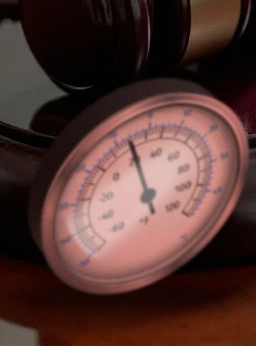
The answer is 20 °F
